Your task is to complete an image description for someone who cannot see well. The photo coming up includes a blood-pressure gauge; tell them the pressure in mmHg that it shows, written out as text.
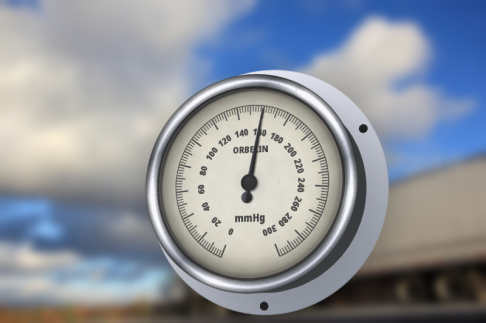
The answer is 160 mmHg
